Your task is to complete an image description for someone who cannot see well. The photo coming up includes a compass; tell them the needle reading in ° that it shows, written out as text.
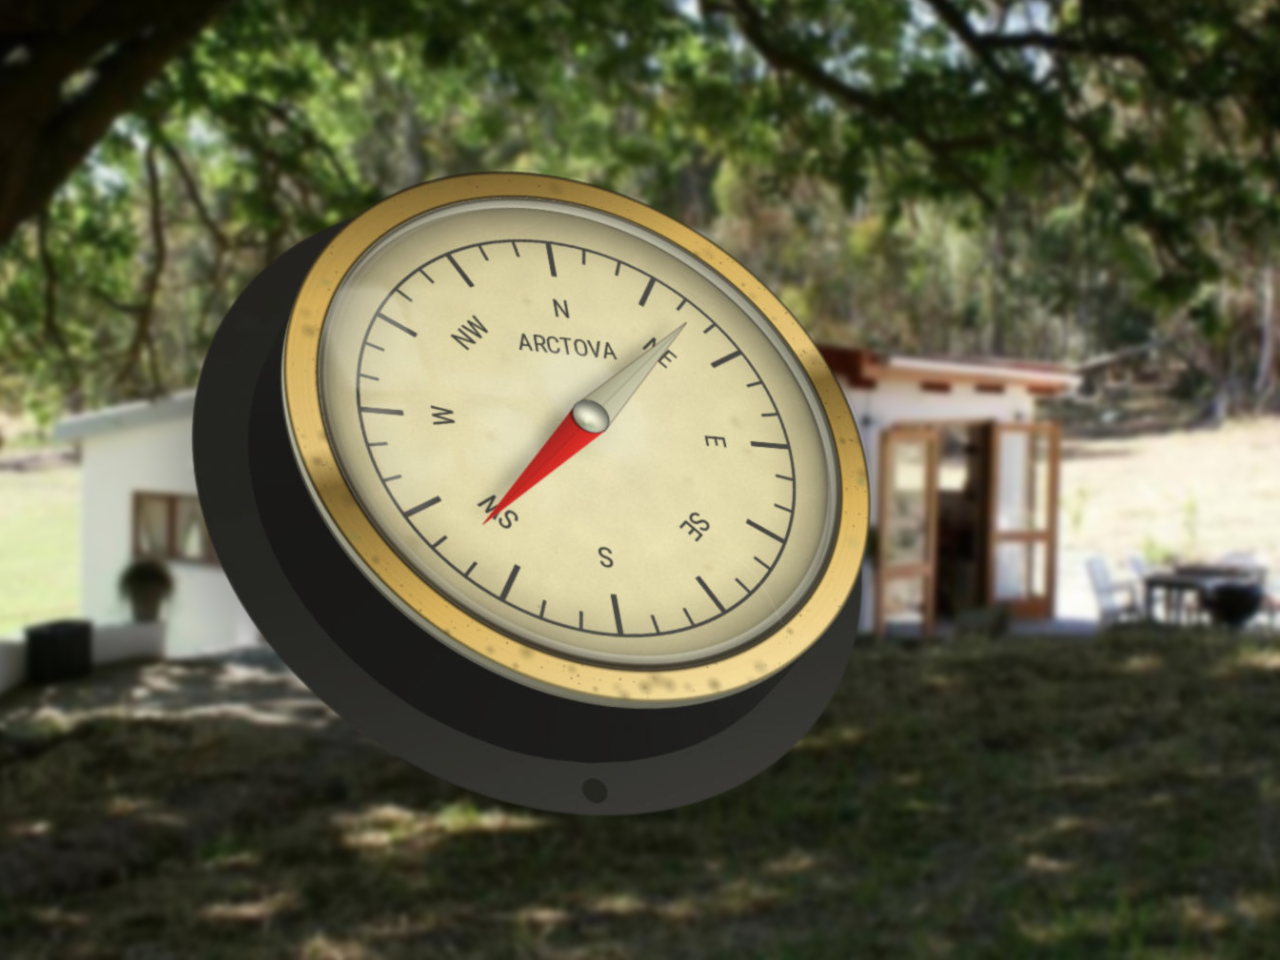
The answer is 225 °
